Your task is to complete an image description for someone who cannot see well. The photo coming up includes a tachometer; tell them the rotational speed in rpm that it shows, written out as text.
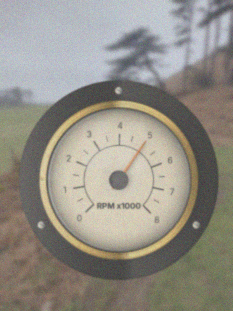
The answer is 5000 rpm
